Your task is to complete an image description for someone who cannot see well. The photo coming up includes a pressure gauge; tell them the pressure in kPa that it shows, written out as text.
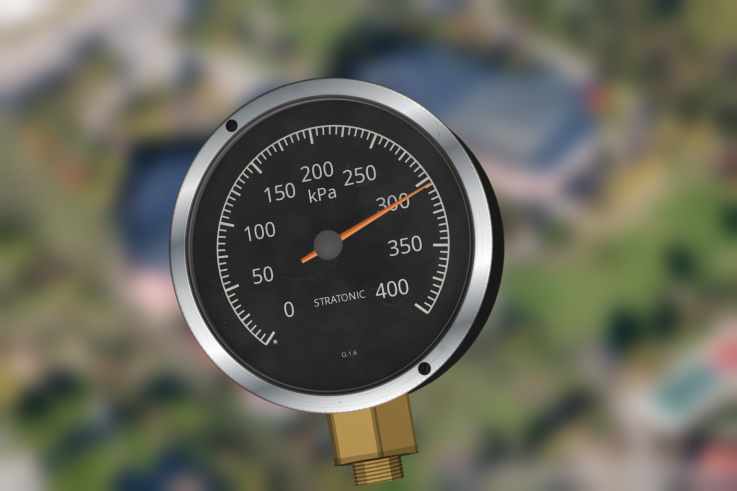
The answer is 305 kPa
